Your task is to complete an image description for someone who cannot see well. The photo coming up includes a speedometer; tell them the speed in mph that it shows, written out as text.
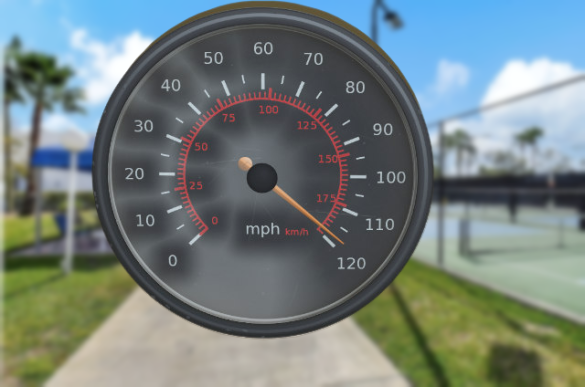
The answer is 117.5 mph
